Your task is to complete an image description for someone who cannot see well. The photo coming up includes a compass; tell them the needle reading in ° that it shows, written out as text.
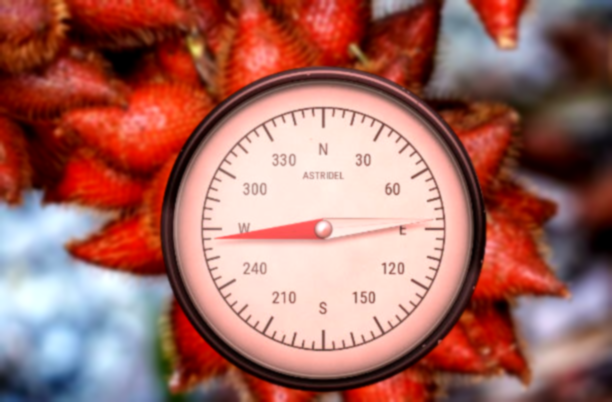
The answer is 265 °
